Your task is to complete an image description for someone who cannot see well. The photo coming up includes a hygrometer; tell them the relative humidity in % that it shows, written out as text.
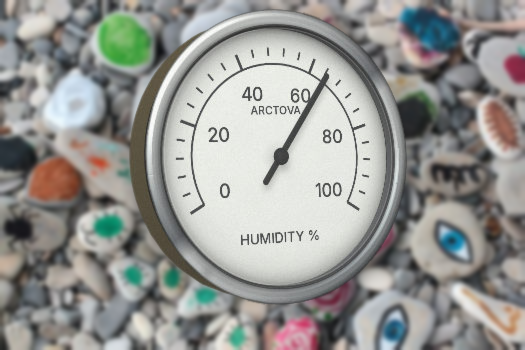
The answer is 64 %
